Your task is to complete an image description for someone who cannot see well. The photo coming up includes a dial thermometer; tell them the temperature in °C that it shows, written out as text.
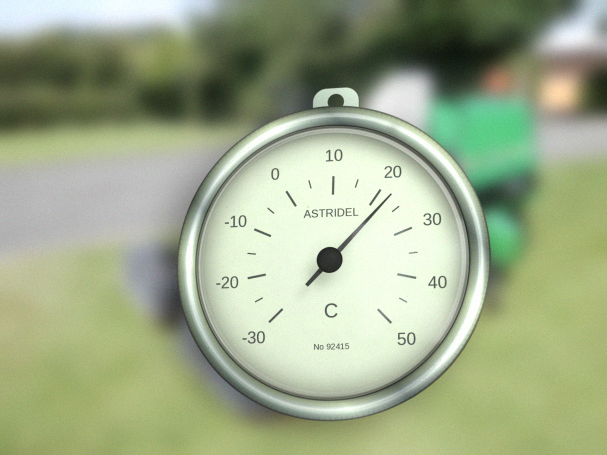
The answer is 22.5 °C
